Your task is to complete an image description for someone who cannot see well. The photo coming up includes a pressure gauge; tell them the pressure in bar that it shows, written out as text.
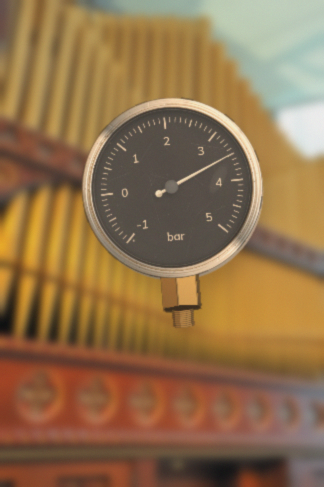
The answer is 3.5 bar
